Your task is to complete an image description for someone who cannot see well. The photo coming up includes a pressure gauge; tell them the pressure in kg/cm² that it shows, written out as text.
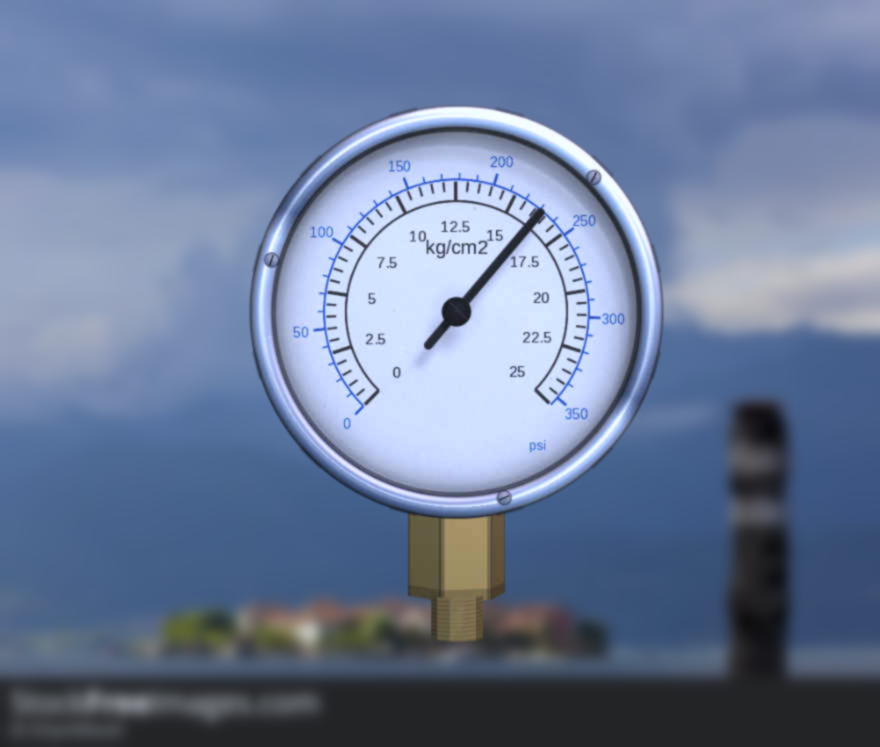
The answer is 16.25 kg/cm²
